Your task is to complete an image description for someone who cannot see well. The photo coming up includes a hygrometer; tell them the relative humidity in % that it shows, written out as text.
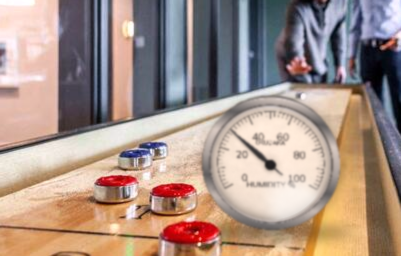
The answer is 30 %
